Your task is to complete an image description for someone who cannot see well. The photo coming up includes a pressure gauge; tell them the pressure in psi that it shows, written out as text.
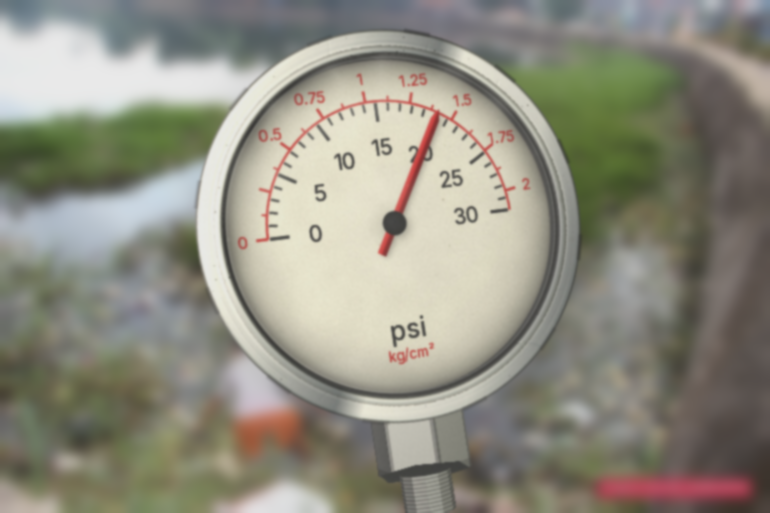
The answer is 20 psi
